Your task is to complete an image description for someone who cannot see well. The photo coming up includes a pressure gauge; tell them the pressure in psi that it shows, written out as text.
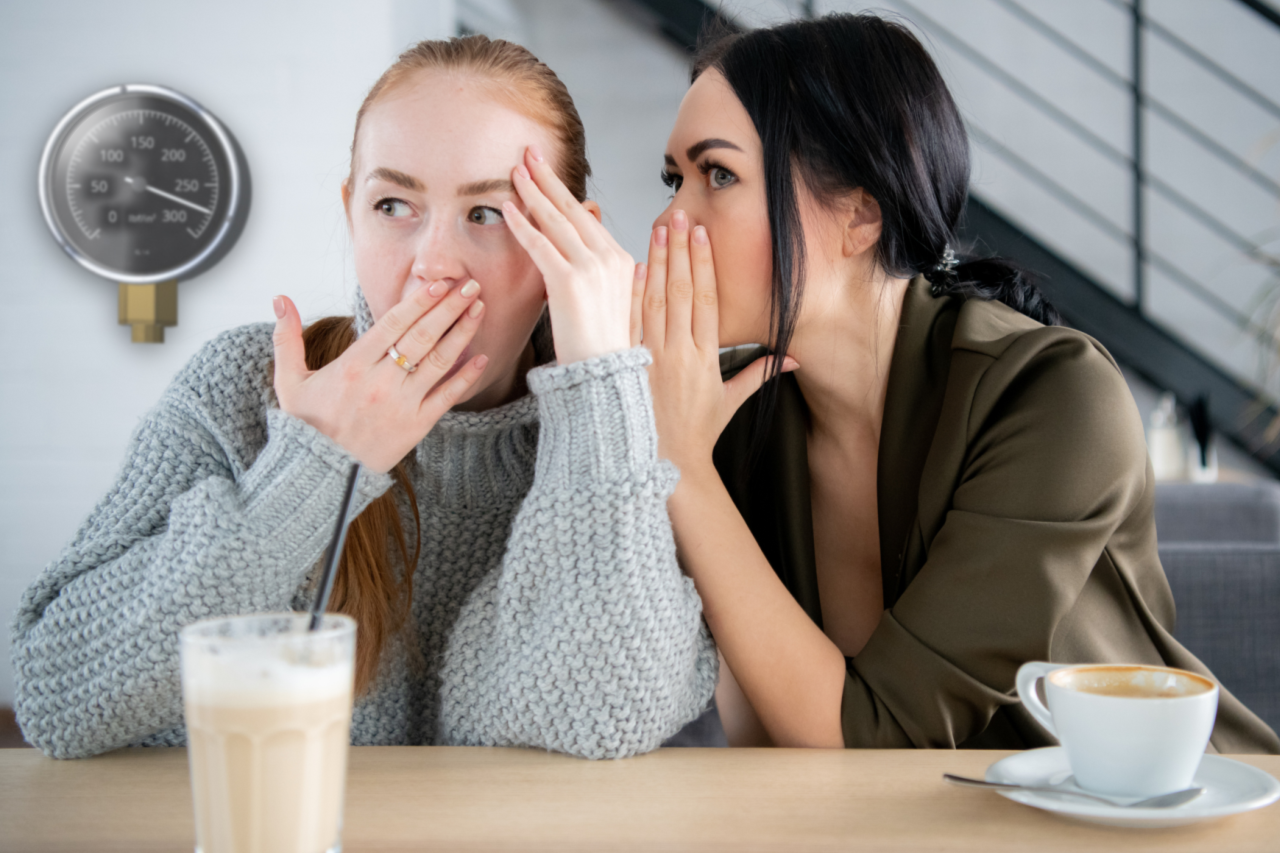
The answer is 275 psi
